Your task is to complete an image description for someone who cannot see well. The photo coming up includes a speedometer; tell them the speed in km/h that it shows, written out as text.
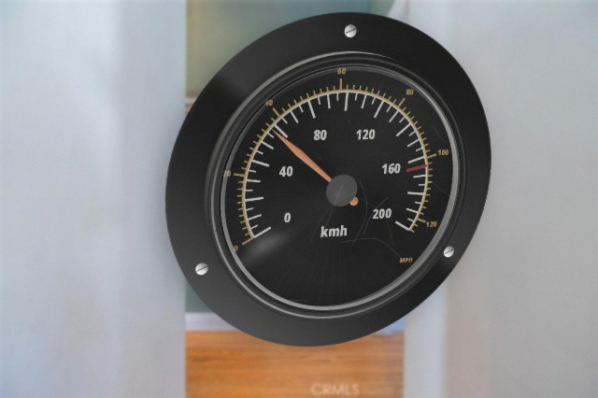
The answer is 57.5 km/h
